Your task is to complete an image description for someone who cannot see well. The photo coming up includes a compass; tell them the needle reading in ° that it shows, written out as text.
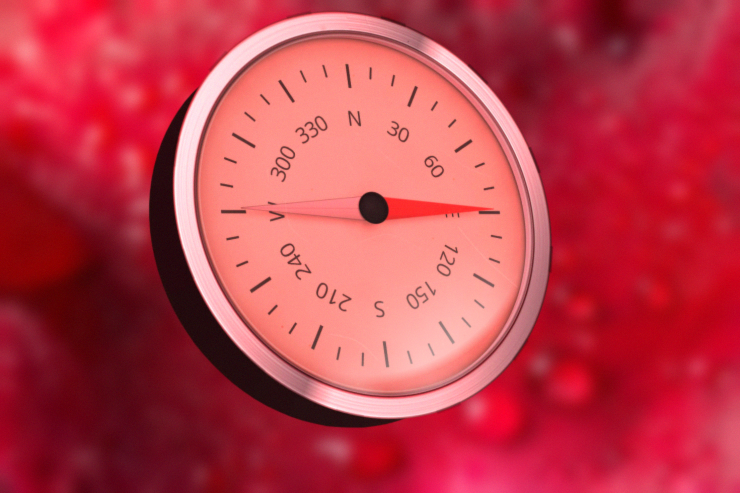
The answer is 90 °
